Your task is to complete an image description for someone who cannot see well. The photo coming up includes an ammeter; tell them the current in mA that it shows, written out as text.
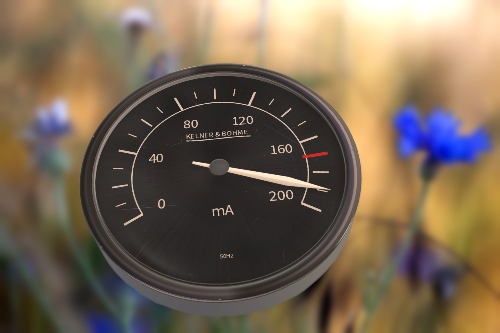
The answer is 190 mA
